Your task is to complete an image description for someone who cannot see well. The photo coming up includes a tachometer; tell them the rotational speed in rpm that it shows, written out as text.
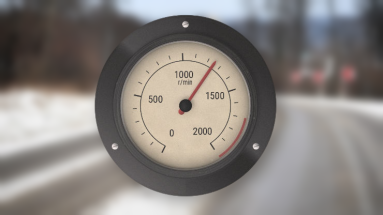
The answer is 1250 rpm
